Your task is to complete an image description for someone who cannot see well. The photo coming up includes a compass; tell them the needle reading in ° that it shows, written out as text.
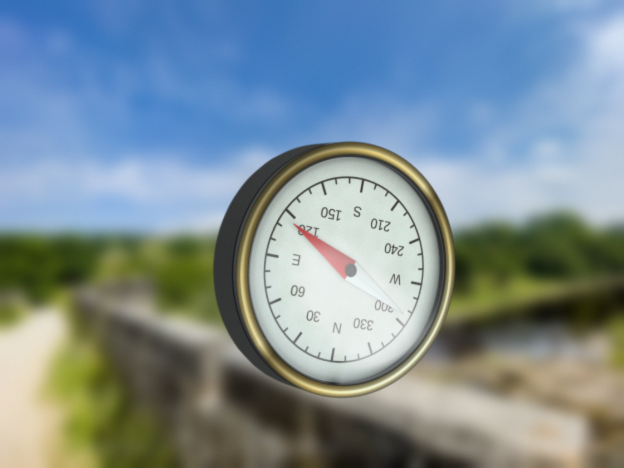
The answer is 115 °
